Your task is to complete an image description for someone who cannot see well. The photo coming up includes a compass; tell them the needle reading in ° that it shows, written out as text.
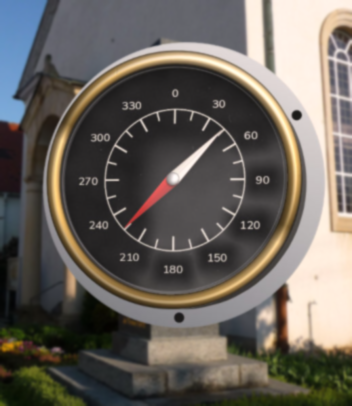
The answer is 225 °
